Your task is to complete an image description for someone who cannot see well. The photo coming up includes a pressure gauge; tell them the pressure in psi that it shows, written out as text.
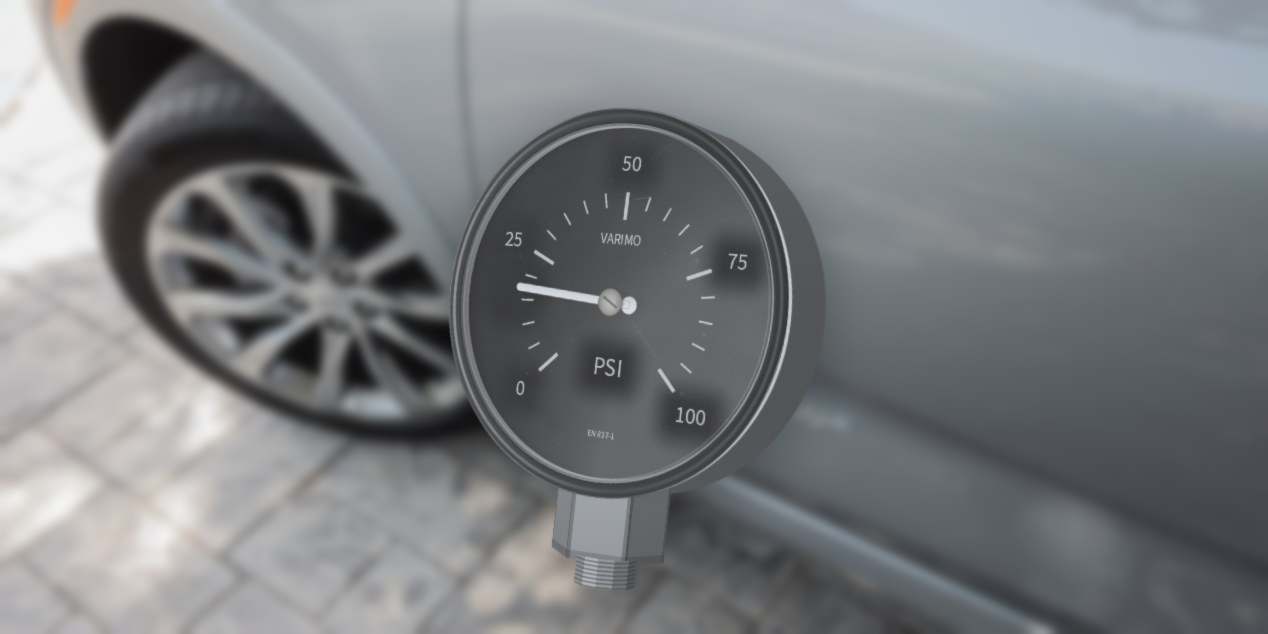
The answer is 17.5 psi
